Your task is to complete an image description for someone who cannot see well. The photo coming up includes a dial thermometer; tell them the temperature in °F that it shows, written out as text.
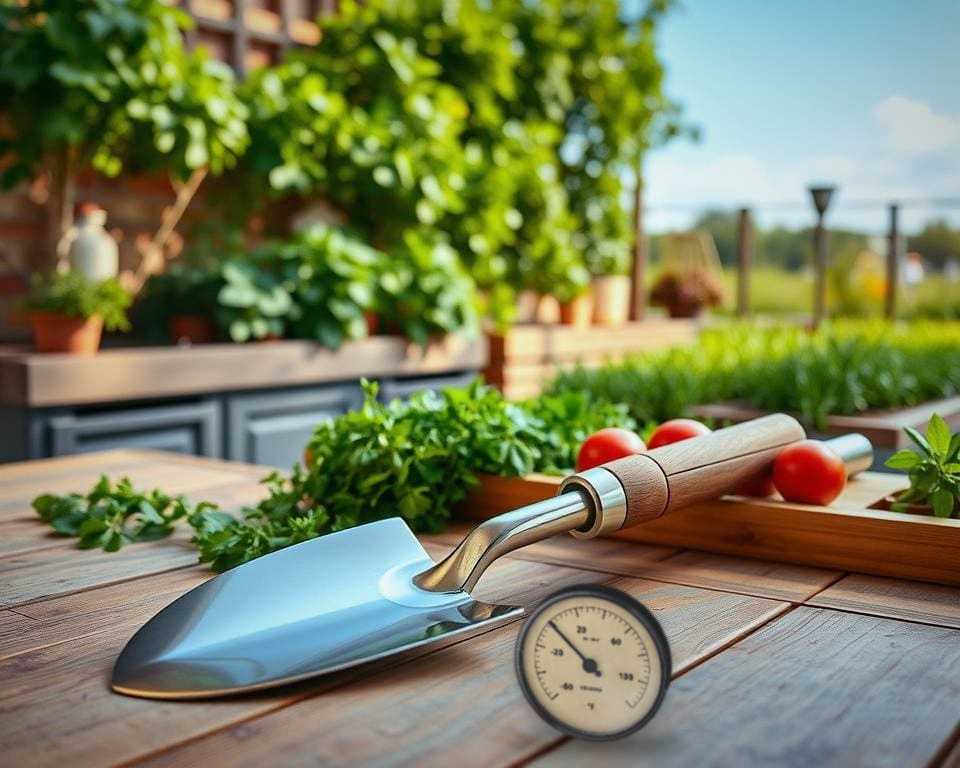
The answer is 0 °F
